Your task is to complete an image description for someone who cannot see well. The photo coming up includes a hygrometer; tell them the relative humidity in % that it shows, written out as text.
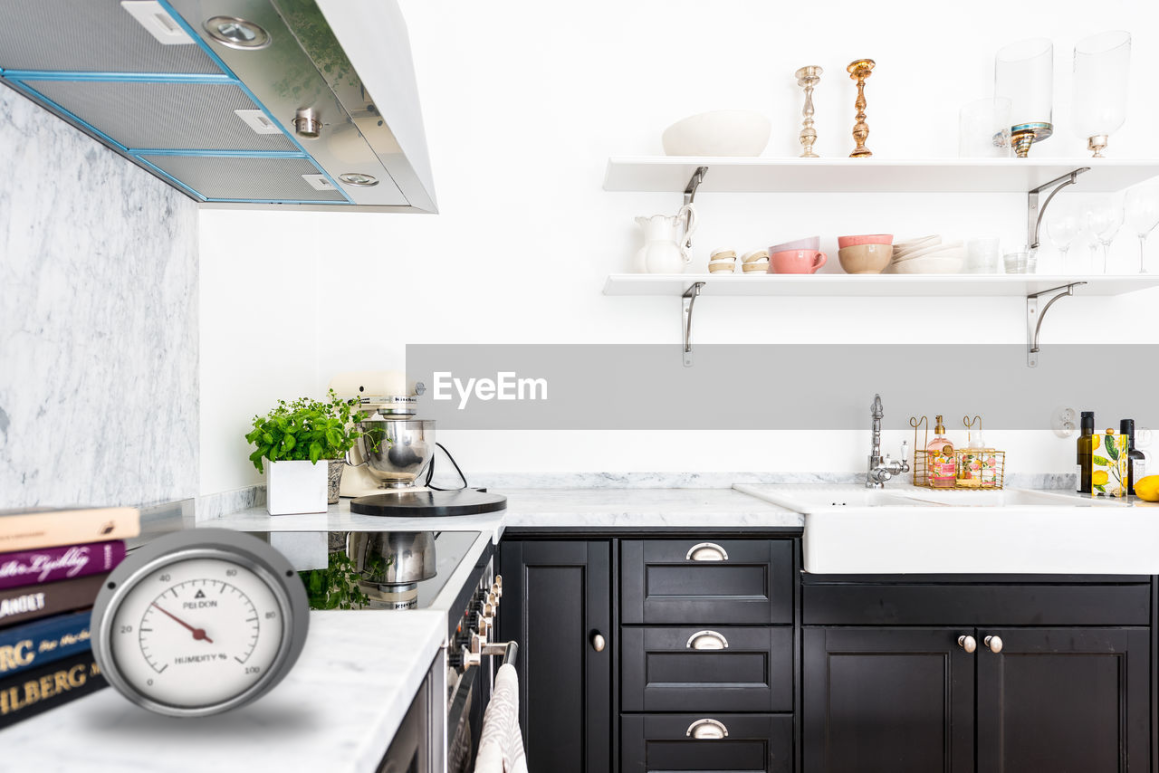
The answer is 32 %
